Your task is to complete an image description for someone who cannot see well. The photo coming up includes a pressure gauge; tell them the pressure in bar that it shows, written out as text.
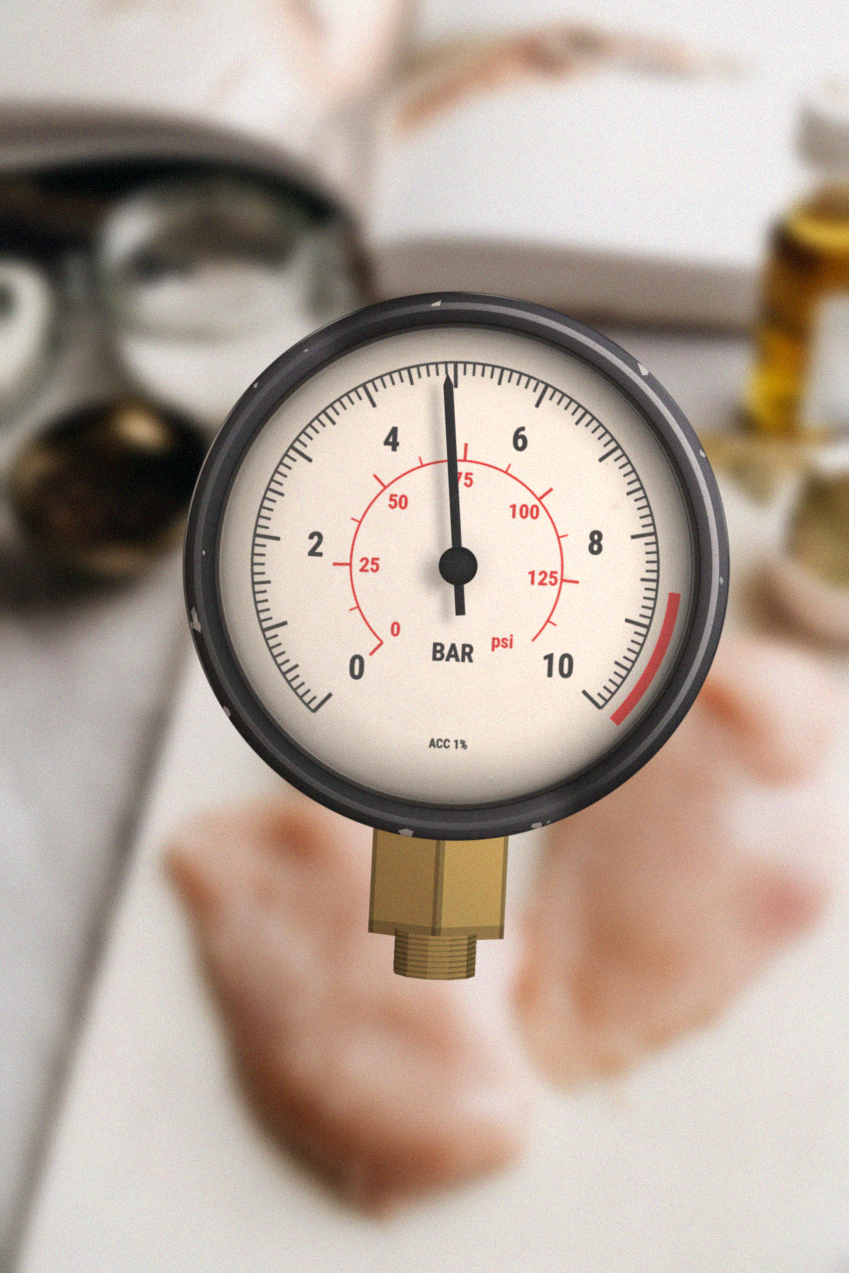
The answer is 4.9 bar
